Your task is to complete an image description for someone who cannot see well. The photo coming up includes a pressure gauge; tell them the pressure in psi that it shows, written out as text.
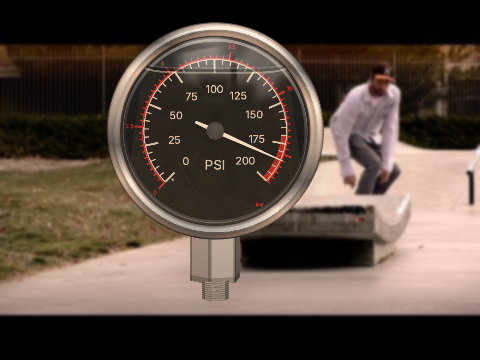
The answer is 185 psi
